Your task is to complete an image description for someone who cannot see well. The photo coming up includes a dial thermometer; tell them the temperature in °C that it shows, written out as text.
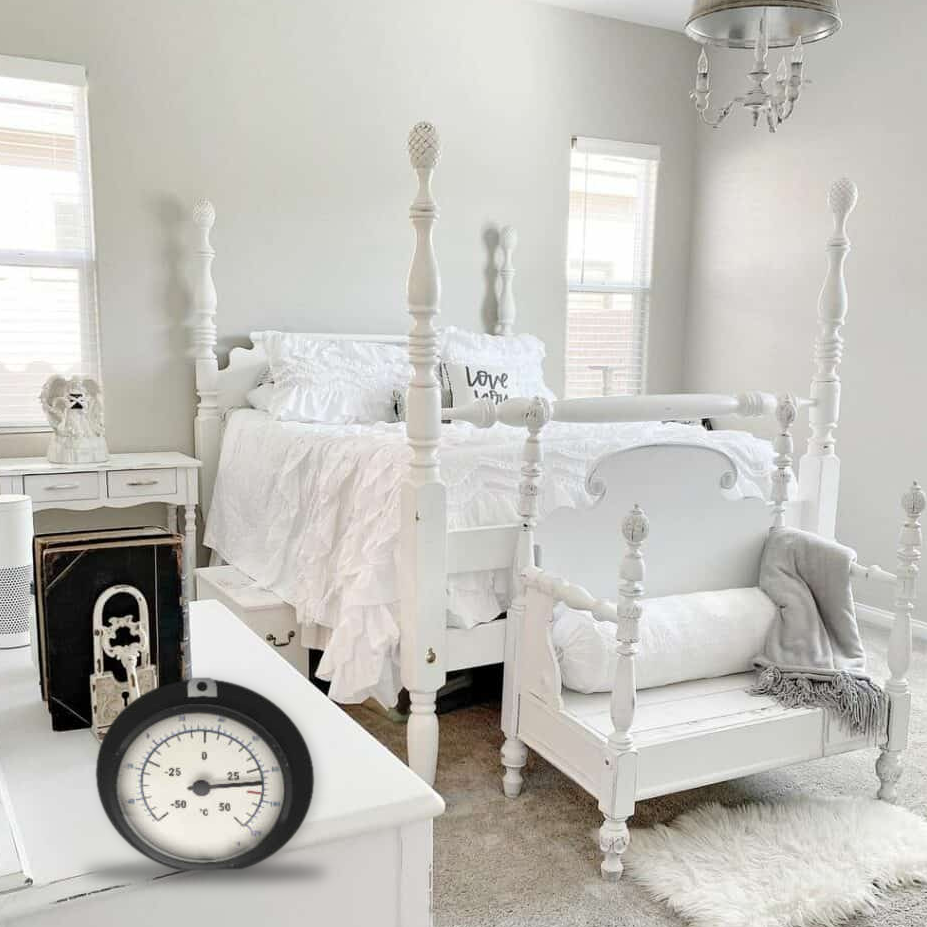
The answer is 30 °C
